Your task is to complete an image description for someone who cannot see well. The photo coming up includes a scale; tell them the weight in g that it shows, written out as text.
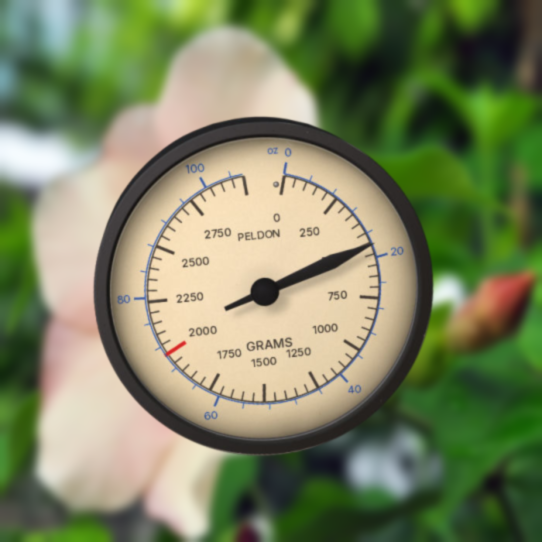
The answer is 500 g
